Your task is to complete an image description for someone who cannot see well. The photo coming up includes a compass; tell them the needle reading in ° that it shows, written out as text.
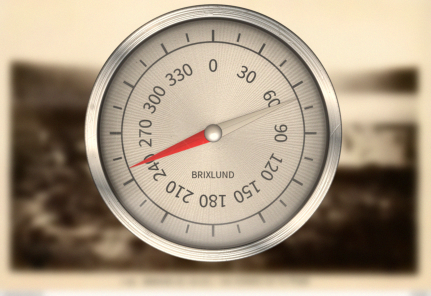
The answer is 247.5 °
